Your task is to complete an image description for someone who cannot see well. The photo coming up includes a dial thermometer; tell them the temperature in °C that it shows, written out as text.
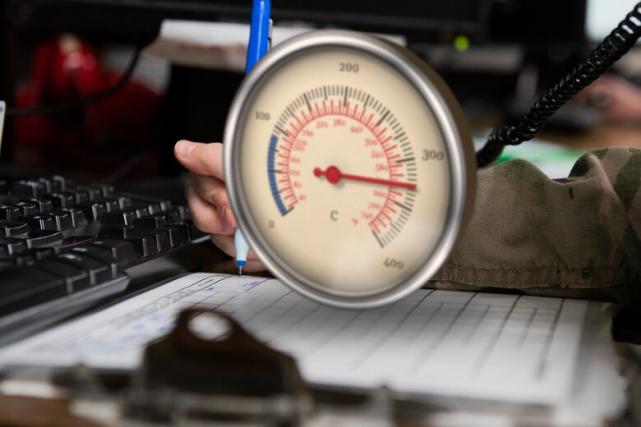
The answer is 325 °C
